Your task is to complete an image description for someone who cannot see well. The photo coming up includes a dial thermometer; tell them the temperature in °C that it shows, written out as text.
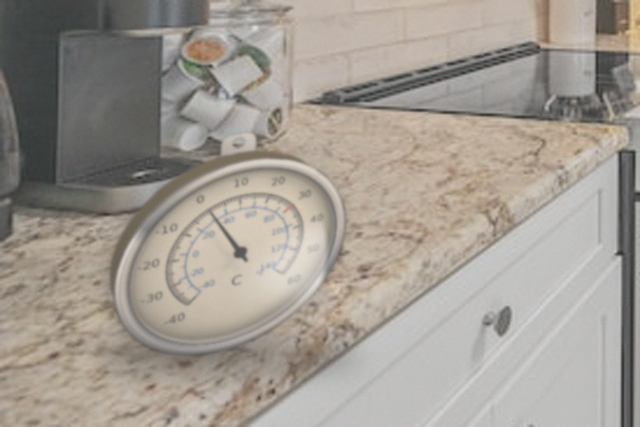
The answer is 0 °C
